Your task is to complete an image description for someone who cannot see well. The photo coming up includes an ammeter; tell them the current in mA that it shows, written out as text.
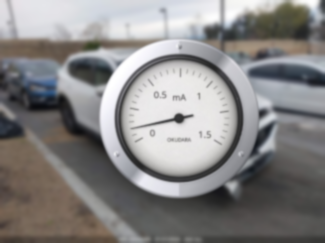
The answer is 0.1 mA
